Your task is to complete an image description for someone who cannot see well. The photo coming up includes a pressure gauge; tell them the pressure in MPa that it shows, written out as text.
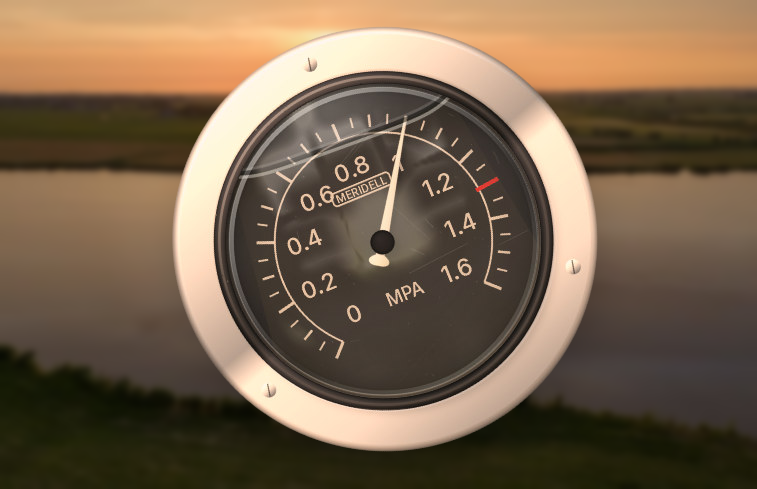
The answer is 1 MPa
